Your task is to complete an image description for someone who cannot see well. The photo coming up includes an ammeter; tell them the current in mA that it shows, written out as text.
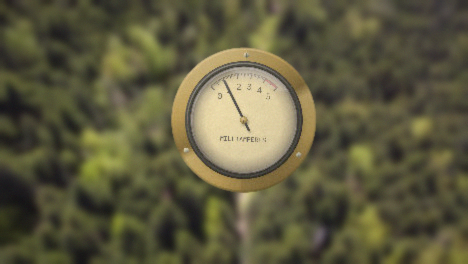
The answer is 1 mA
